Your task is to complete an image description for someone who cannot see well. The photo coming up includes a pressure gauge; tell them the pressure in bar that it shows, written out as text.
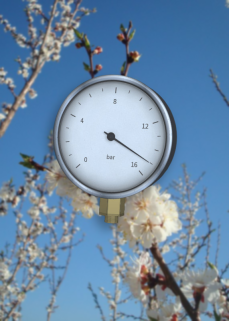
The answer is 15 bar
